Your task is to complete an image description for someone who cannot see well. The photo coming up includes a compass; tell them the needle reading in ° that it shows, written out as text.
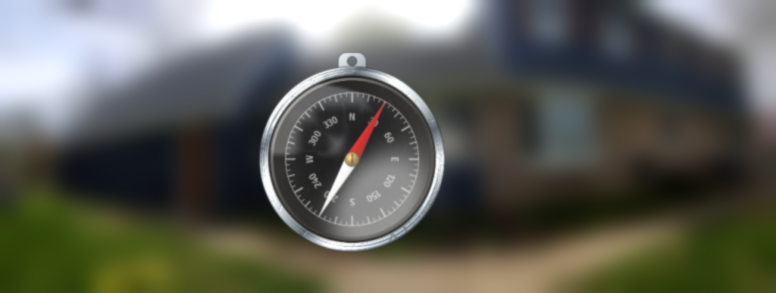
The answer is 30 °
